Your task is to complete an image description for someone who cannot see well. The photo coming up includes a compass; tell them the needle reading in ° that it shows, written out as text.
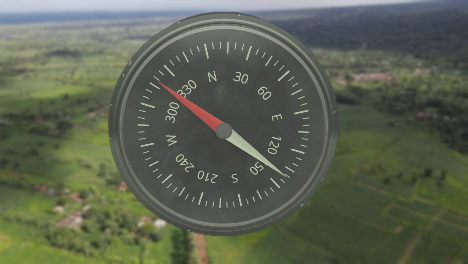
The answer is 320 °
